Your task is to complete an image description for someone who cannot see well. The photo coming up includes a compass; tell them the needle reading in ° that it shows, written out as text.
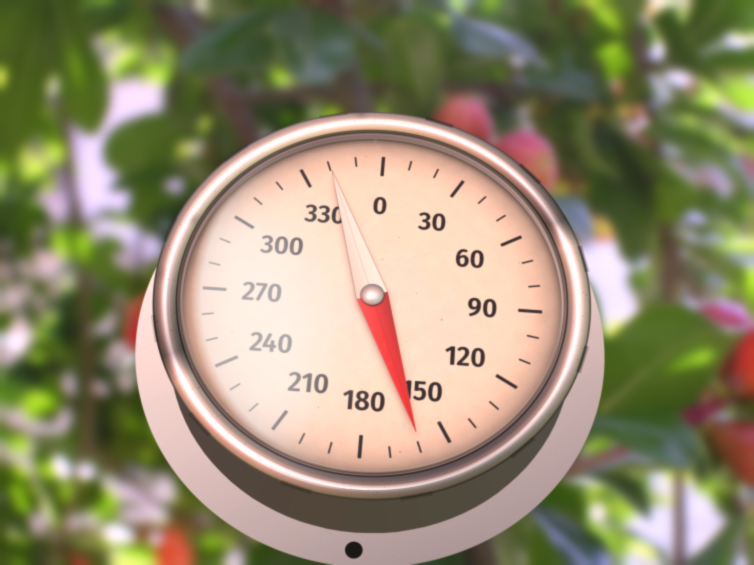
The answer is 160 °
